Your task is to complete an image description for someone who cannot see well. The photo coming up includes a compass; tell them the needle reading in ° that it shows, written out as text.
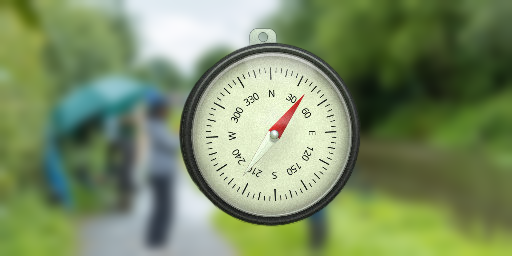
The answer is 40 °
